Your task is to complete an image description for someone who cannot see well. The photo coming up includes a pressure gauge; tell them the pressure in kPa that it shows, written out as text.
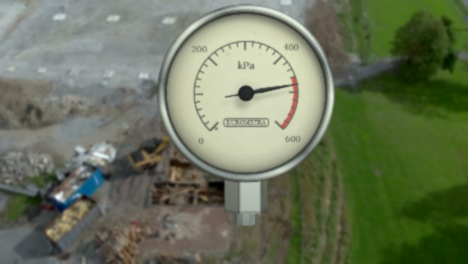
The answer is 480 kPa
